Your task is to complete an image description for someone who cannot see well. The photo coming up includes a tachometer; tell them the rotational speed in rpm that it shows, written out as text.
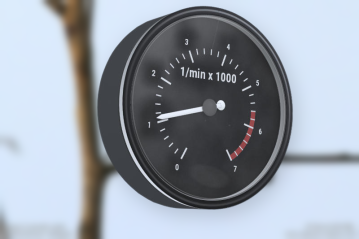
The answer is 1100 rpm
